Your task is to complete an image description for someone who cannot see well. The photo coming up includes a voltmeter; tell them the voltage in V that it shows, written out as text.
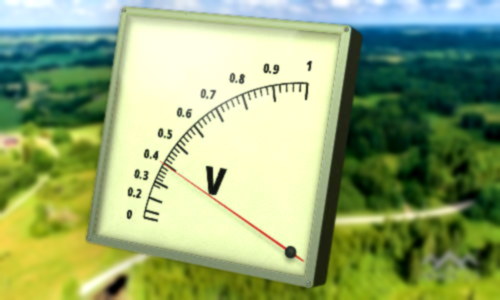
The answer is 0.4 V
